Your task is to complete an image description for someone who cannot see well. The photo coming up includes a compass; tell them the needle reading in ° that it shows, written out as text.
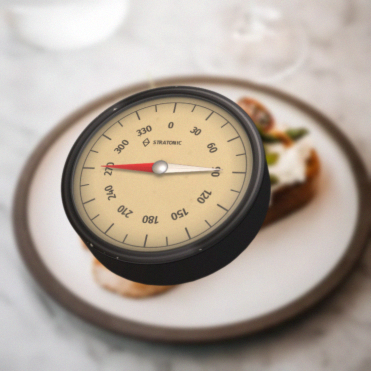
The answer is 270 °
